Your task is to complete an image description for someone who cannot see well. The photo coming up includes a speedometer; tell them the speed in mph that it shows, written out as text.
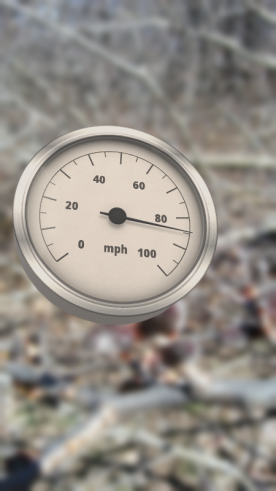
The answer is 85 mph
